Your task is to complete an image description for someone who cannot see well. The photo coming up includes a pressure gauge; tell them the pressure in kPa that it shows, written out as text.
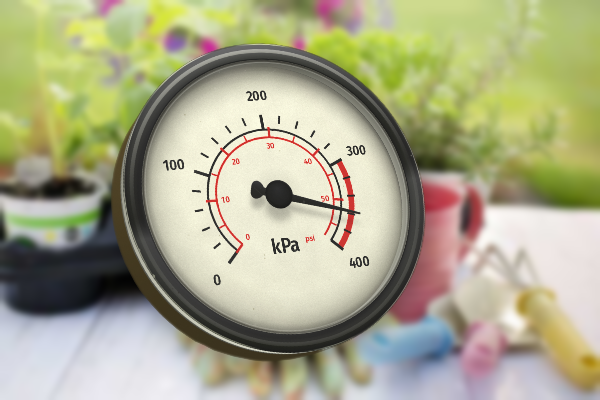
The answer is 360 kPa
